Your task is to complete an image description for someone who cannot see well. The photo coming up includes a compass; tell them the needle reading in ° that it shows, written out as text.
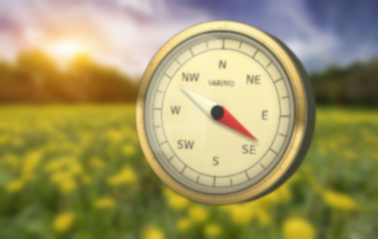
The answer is 120 °
